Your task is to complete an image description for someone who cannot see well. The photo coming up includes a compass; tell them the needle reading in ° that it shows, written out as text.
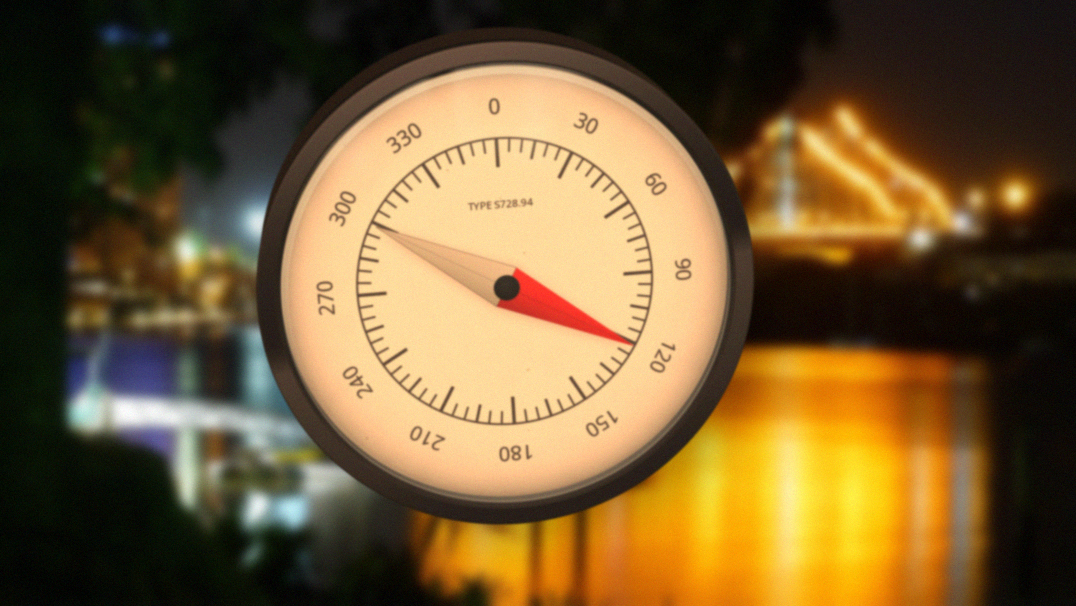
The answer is 120 °
